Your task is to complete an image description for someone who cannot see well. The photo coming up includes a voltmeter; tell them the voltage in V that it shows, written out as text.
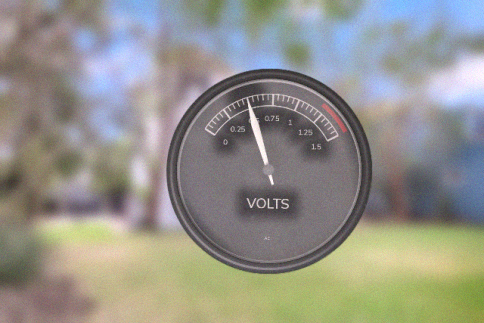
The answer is 0.5 V
